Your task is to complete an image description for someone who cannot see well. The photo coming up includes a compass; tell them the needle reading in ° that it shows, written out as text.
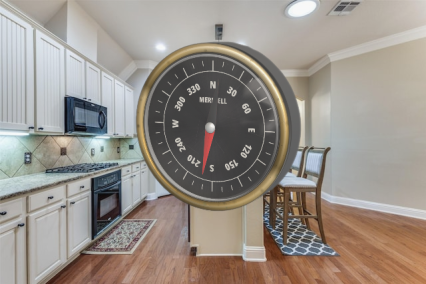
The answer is 190 °
